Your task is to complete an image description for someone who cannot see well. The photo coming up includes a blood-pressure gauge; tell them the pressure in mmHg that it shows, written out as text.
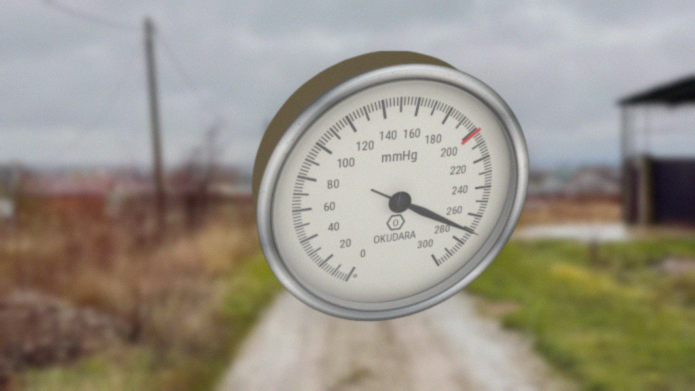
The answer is 270 mmHg
